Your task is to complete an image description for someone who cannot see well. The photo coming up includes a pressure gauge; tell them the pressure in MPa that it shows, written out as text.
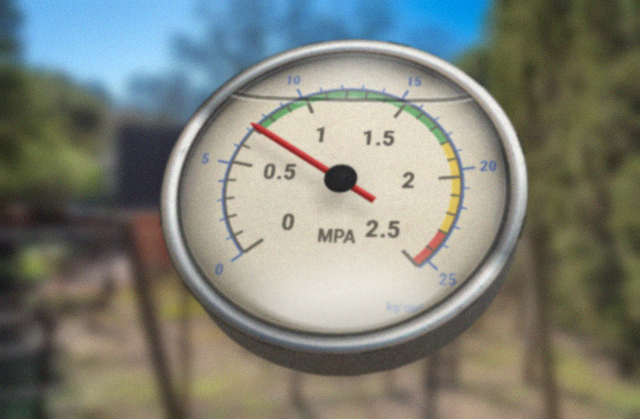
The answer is 0.7 MPa
